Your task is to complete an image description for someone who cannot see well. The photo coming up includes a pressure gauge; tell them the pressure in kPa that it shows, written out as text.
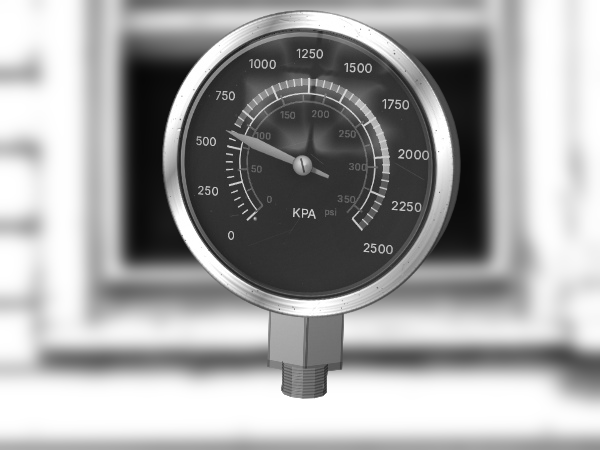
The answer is 600 kPa
